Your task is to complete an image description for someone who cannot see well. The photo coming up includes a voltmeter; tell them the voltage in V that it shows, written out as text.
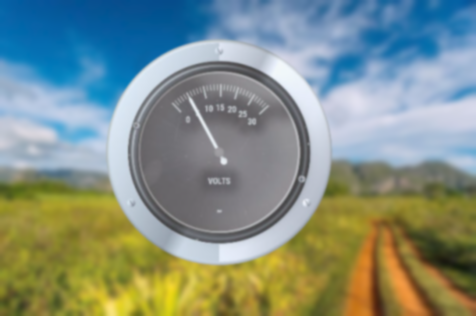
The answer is 5 V
